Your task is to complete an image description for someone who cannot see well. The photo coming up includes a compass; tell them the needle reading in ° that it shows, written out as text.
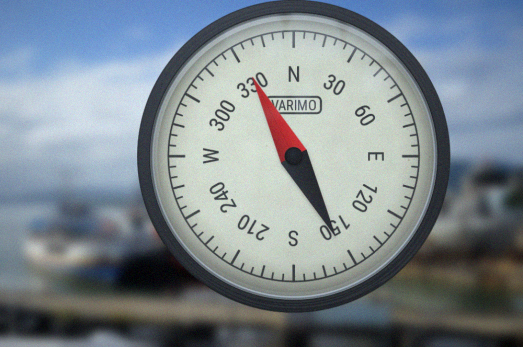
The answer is 332.5 °
